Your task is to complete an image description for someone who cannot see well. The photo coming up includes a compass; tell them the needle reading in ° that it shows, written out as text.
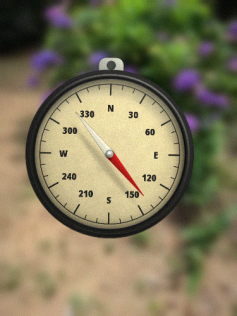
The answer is 140 °
